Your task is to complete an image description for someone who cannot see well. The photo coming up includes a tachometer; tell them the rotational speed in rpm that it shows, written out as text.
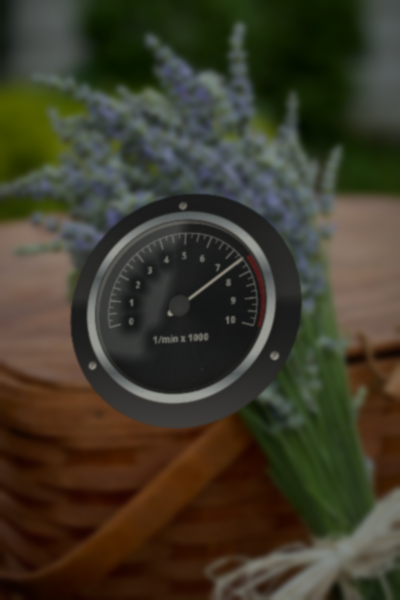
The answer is 7500 rpm
